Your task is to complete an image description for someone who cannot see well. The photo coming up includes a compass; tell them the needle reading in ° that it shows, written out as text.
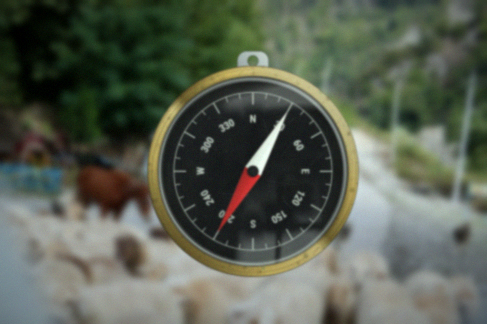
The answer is 210 °
